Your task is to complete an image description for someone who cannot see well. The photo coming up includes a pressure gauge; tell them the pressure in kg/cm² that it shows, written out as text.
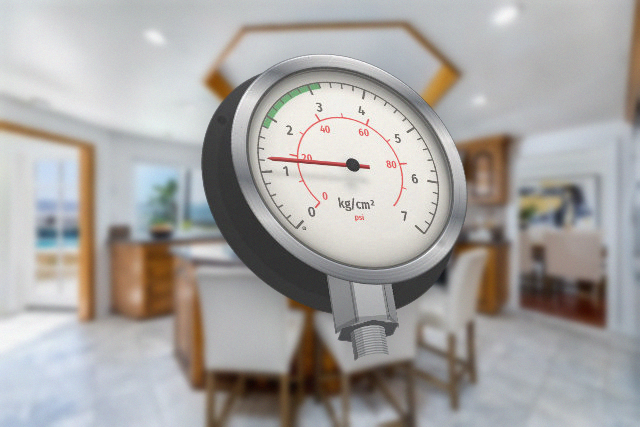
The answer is 1.2 kg/cm²
